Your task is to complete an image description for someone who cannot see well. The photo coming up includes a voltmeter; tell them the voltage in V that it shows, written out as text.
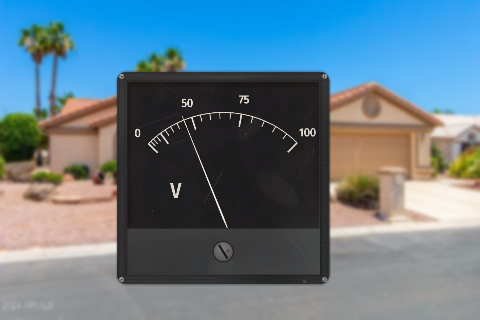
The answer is 45 V
